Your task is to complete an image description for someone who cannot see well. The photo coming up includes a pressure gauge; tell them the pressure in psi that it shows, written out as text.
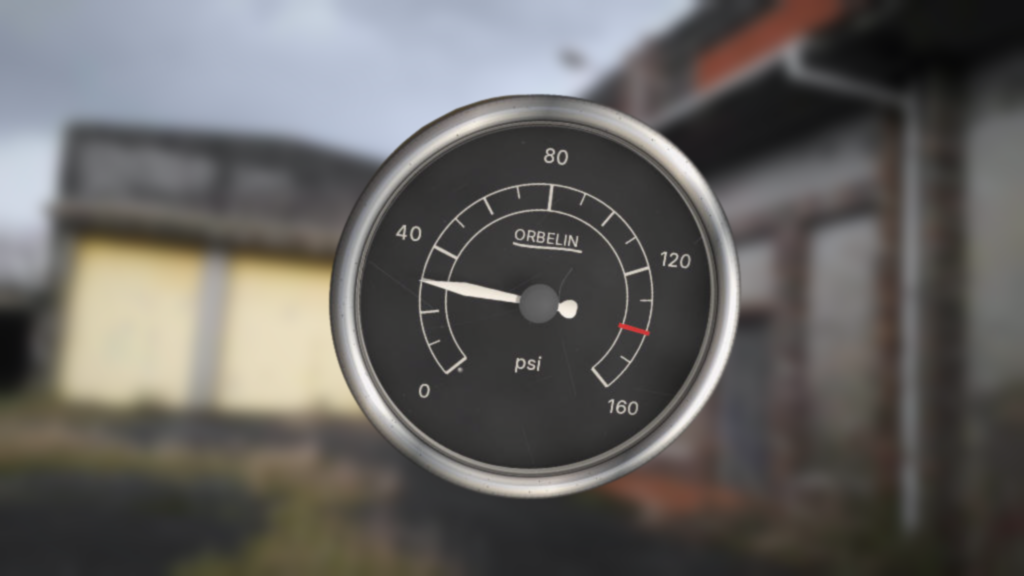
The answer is 30 psi
